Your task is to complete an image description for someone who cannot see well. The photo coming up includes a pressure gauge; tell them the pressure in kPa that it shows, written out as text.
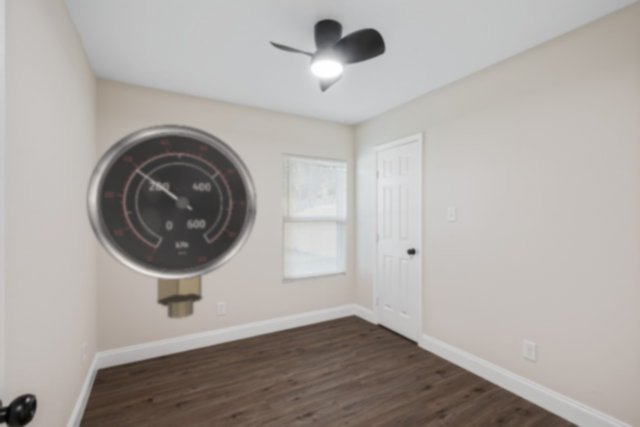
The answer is 200 kPa
